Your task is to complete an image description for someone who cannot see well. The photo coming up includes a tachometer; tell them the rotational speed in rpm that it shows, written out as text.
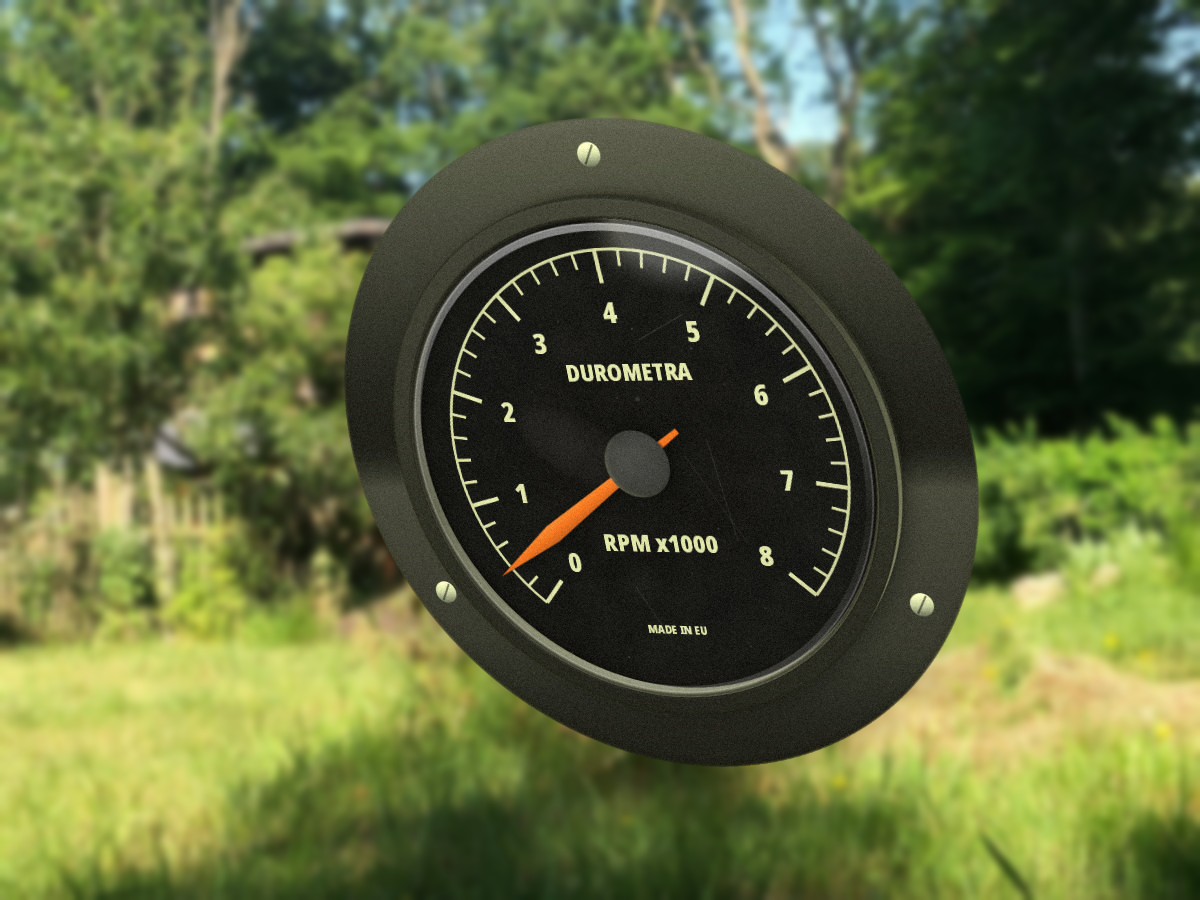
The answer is 400 rpm
